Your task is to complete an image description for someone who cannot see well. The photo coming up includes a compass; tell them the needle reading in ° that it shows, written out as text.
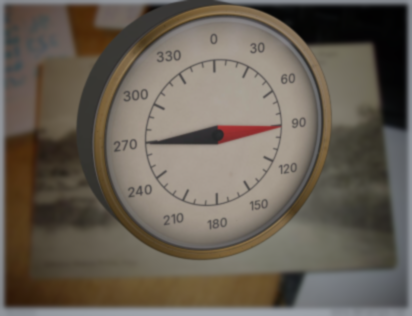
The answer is 90 °
